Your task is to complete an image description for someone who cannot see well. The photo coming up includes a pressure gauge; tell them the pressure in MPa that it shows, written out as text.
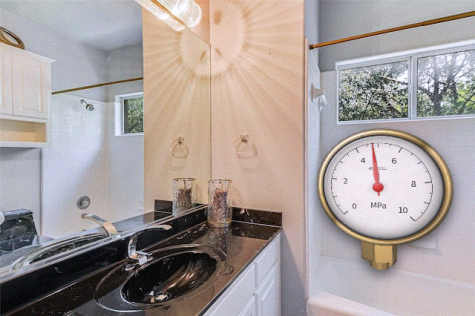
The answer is 4.75 MPa
